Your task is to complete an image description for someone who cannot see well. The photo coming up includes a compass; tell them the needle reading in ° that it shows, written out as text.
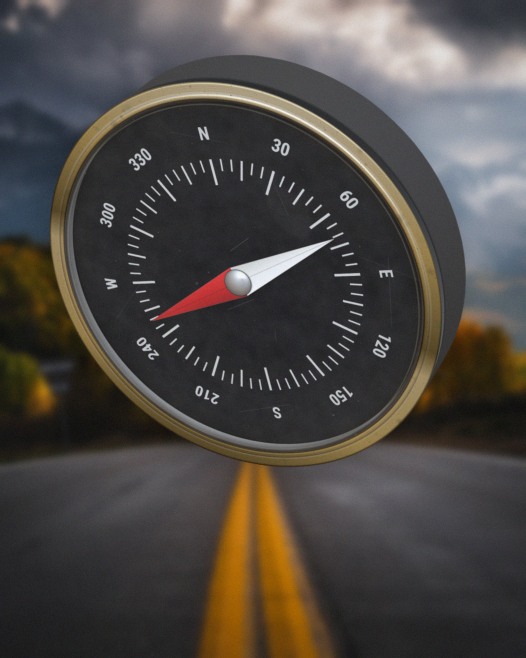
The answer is 250 °
